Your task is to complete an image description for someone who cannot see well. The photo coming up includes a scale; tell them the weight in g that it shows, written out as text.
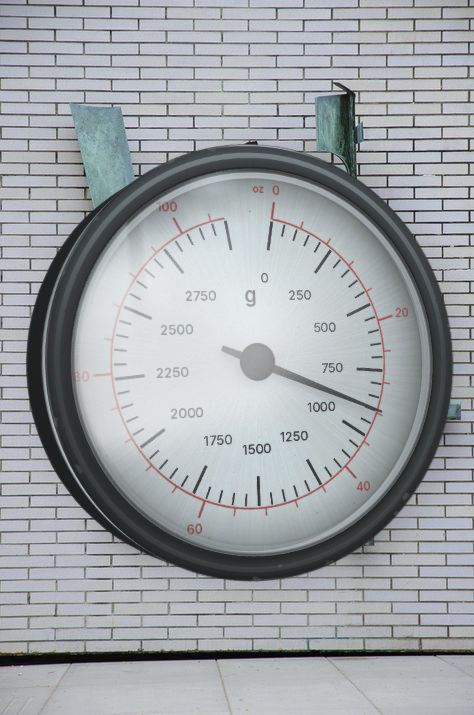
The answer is 900 g
